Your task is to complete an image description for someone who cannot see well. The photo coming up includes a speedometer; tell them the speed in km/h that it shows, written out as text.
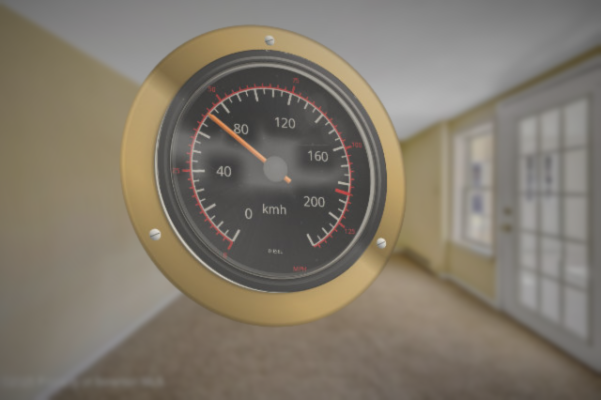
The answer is 70 km/h
